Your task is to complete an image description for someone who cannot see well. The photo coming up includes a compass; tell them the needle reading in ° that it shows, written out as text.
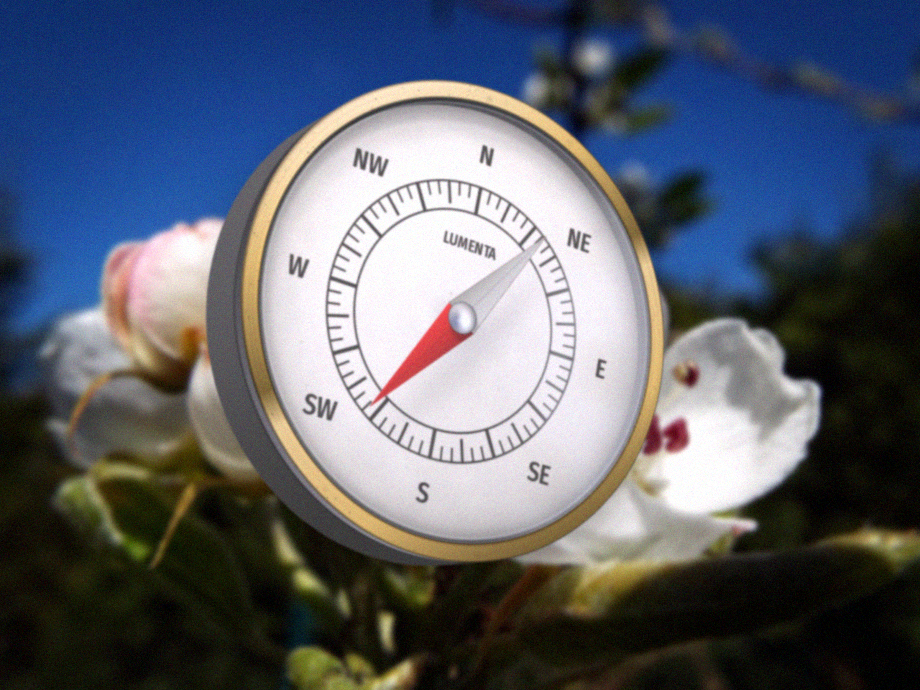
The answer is 215 °
